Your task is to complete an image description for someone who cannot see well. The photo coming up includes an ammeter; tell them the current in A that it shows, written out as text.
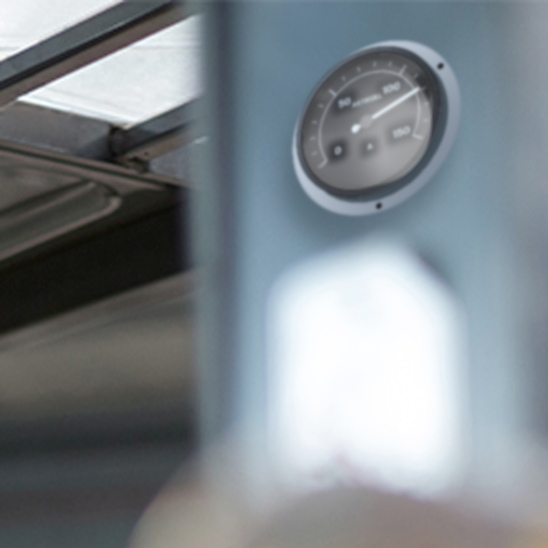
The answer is 120 A
